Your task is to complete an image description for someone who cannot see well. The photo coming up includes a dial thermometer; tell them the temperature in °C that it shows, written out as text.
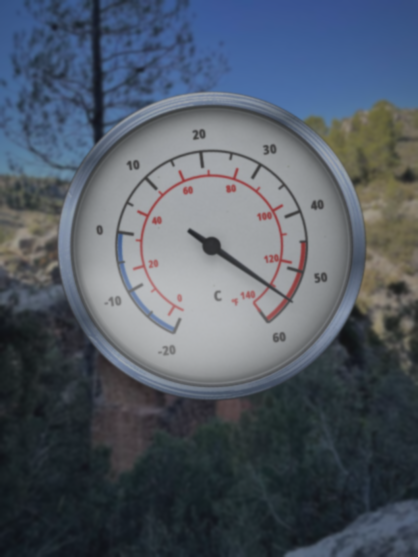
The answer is 55 °C
